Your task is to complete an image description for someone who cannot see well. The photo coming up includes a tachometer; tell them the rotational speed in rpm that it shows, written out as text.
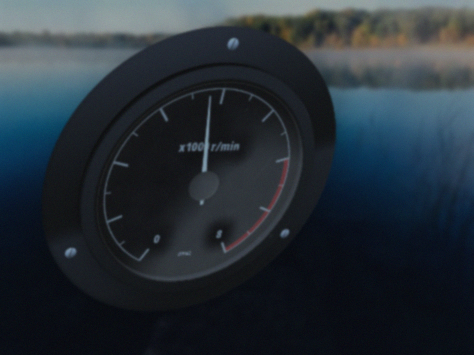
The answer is 3750 rpm
